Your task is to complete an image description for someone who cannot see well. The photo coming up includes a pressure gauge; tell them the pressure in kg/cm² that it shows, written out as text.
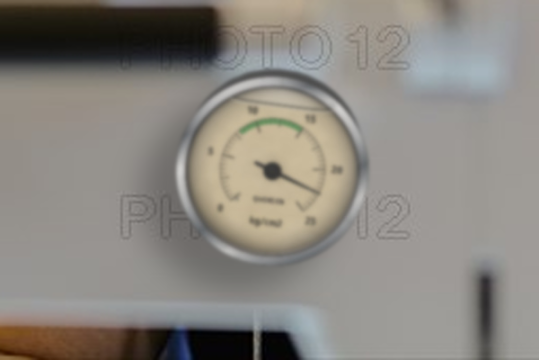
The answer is 22.5 kg/cm²
